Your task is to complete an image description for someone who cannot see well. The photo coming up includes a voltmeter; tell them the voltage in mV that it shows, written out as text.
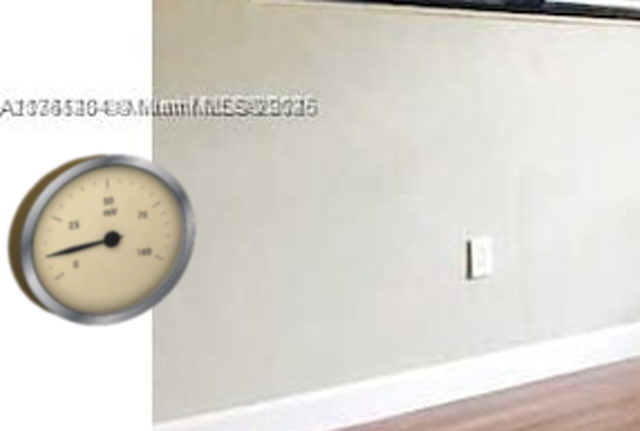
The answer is 10 mV
